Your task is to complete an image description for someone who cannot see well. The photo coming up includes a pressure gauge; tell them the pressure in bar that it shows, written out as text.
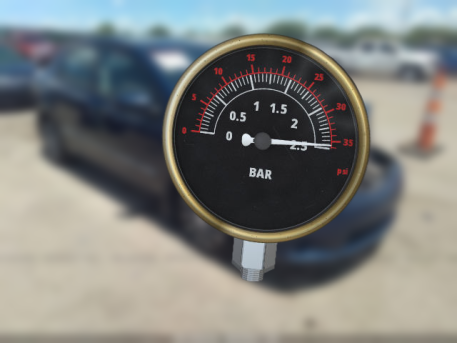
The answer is 2.45 bar
